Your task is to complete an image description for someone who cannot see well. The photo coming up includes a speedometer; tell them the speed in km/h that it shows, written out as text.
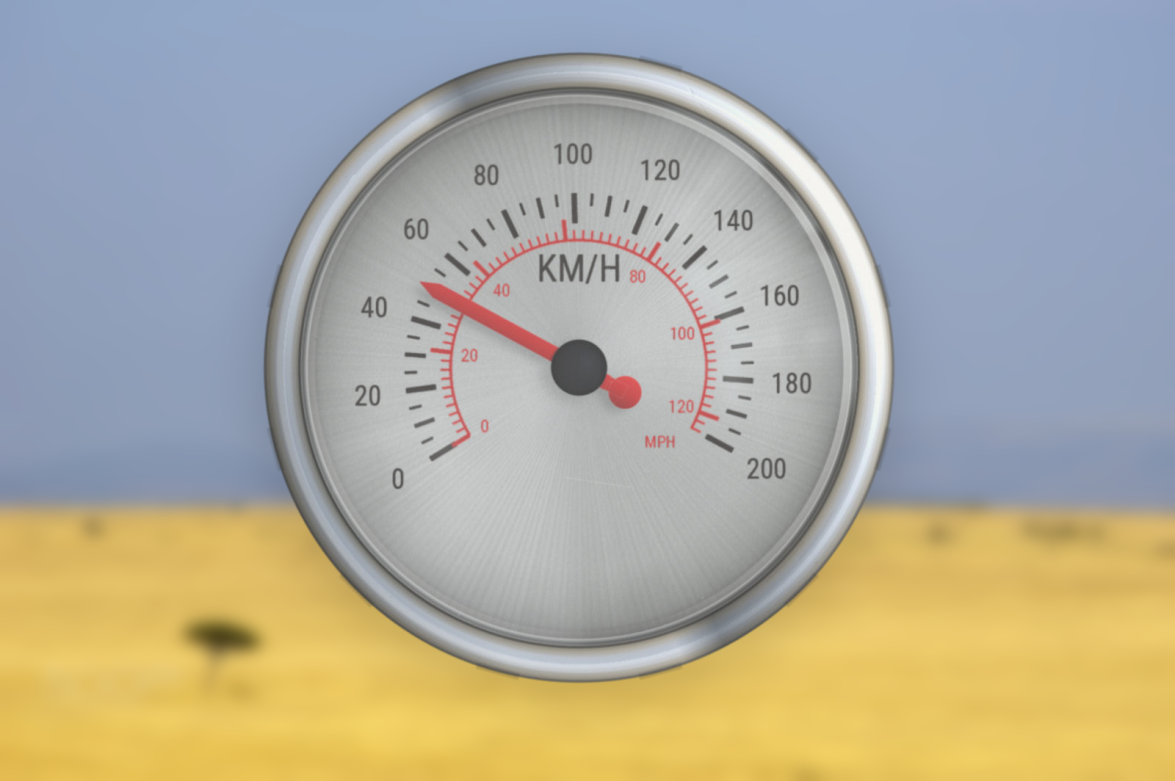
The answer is 50 km/h
